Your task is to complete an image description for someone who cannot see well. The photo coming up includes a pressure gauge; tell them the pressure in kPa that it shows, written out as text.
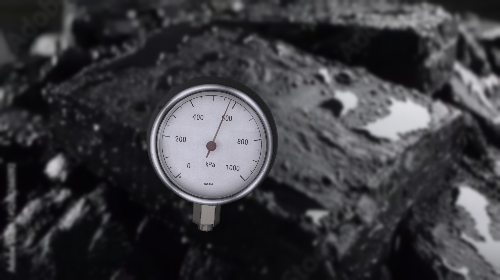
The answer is 575 kPa
